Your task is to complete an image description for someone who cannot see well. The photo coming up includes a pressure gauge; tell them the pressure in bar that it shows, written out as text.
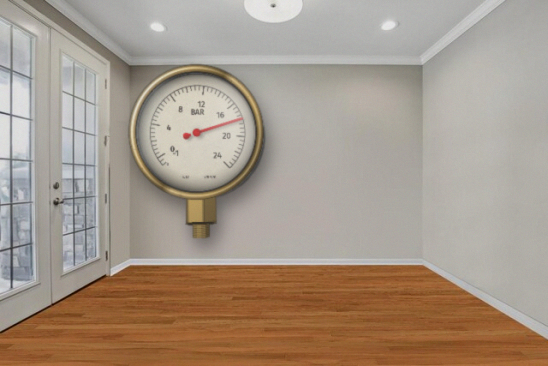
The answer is 18 bar
